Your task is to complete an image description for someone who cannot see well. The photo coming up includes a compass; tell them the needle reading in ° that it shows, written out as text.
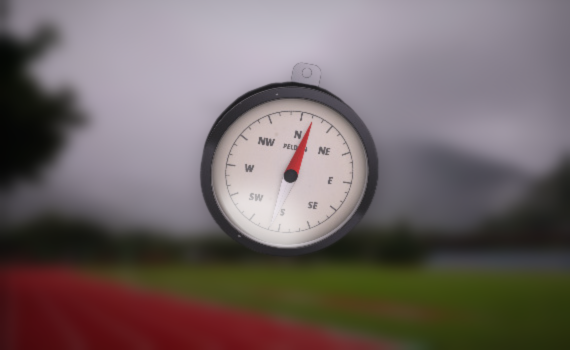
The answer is 10 °
